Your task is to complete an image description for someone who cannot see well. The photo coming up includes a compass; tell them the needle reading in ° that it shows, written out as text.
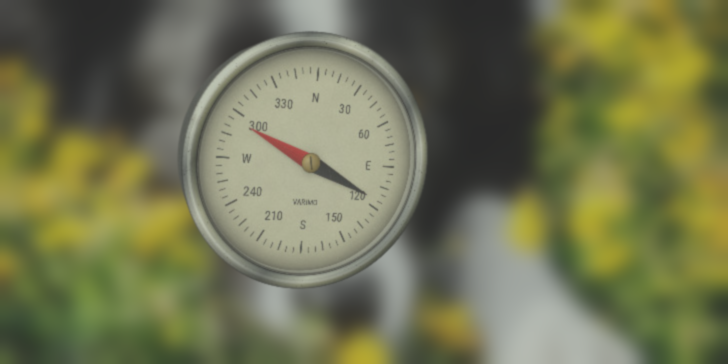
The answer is 295 °
